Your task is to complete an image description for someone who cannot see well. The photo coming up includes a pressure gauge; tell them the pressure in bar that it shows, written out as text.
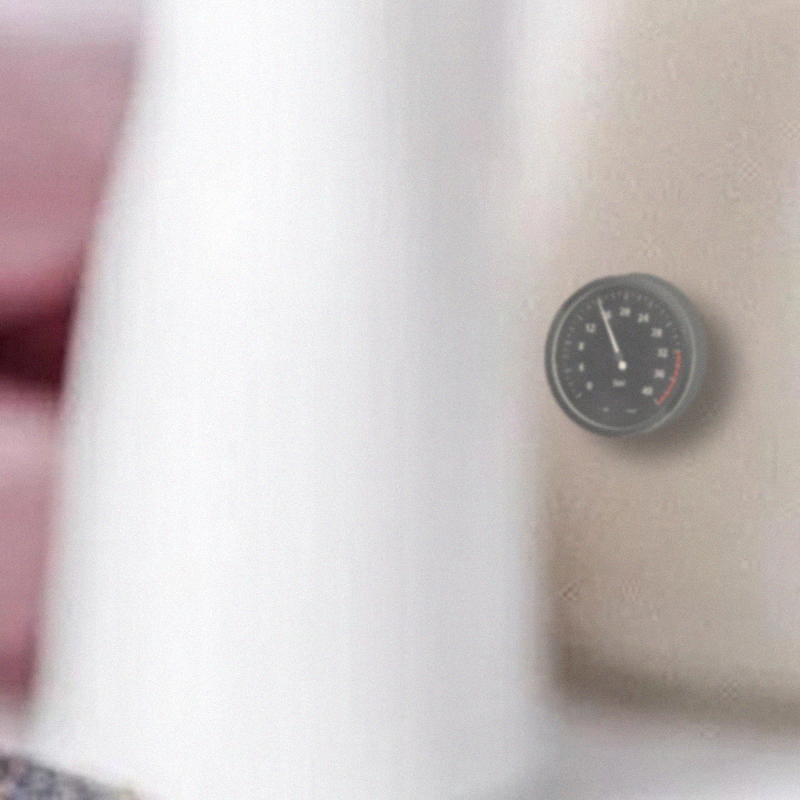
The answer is 16 bar
